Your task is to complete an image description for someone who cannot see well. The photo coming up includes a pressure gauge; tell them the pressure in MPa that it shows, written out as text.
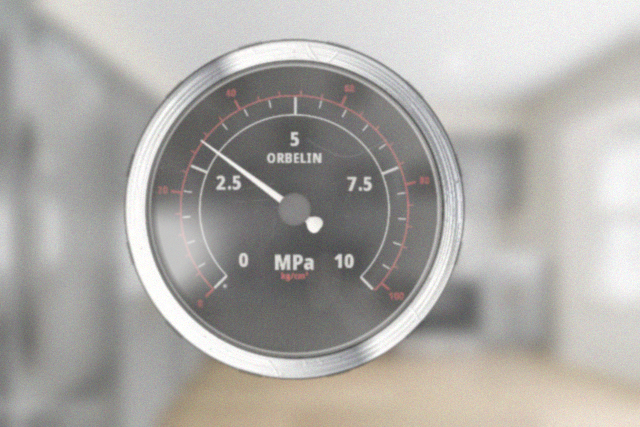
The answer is 3 MPa
